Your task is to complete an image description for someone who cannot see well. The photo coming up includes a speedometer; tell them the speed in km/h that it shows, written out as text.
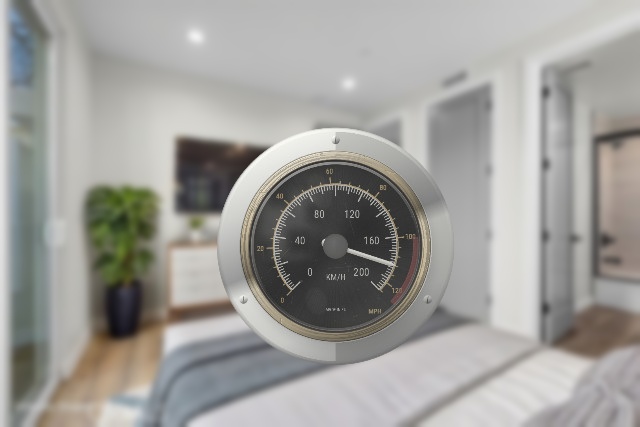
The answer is 180 km/h
